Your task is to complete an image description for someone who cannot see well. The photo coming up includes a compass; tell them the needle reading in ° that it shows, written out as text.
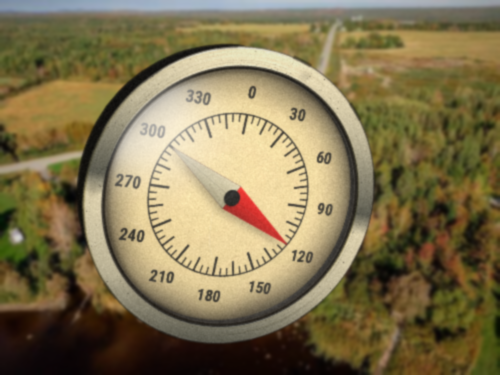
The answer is 120 °
